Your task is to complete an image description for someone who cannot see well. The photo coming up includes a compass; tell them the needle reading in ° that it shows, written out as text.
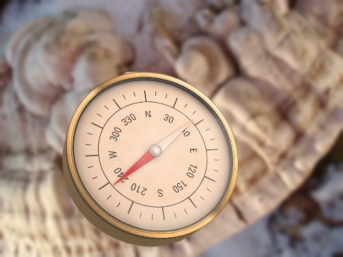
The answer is 235 °
